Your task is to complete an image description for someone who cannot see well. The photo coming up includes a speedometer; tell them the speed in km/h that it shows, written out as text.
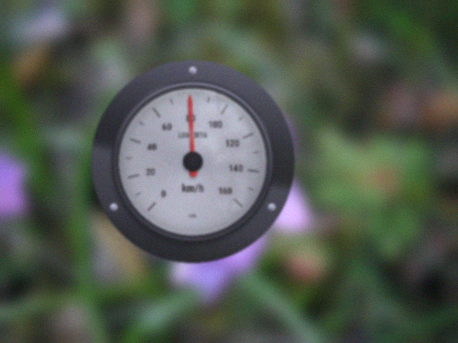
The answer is 80 km/h
